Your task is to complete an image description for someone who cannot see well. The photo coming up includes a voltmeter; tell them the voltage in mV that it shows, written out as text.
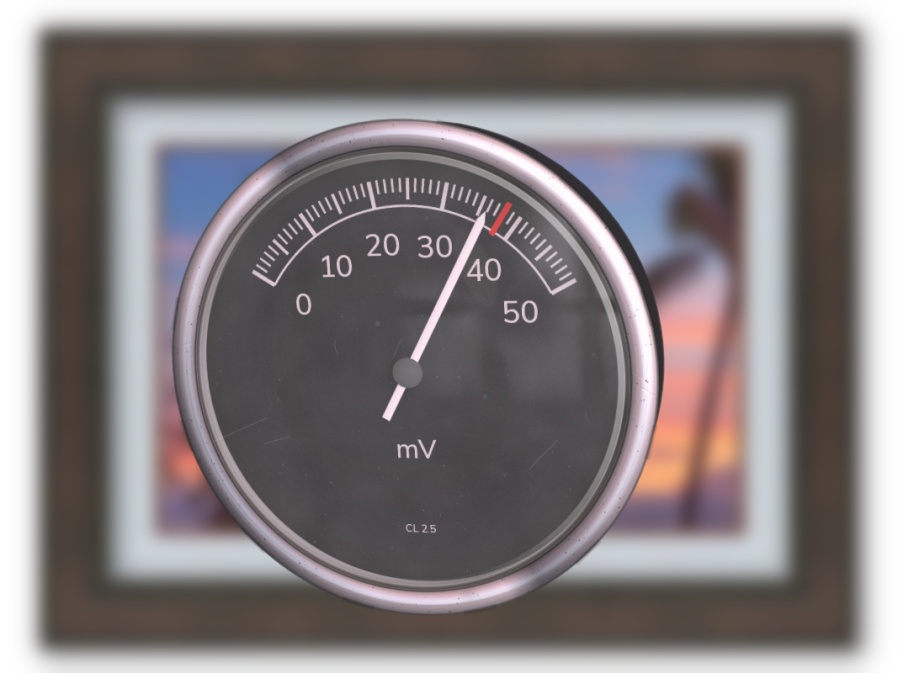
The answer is 36 mV
